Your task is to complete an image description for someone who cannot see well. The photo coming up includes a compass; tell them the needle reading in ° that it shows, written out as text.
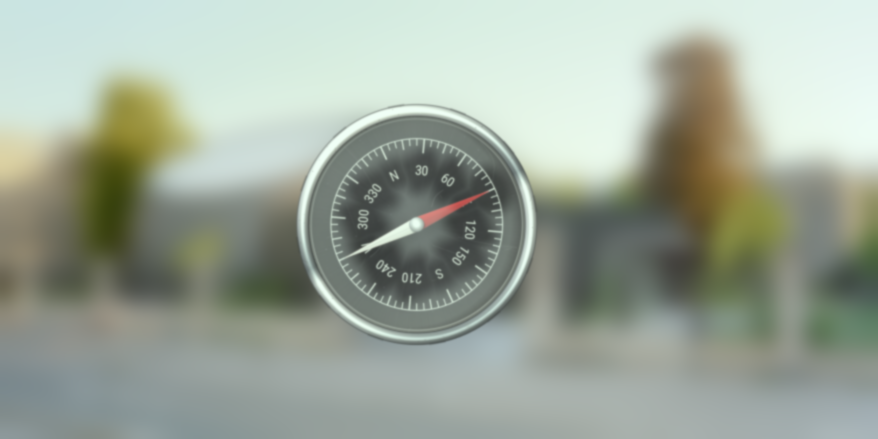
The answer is 90 °
